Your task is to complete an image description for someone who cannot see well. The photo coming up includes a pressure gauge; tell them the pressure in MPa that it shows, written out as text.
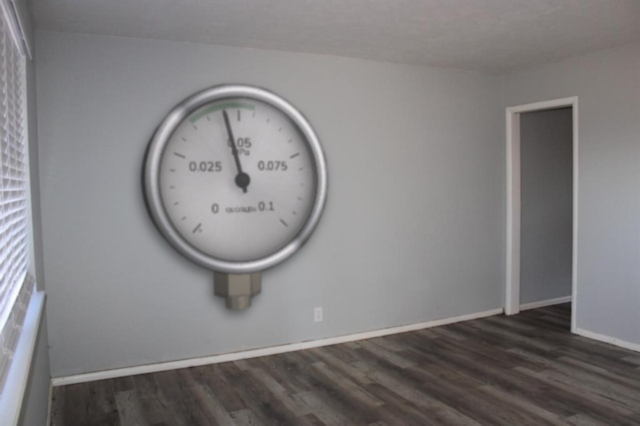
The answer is 0.045 MPa
